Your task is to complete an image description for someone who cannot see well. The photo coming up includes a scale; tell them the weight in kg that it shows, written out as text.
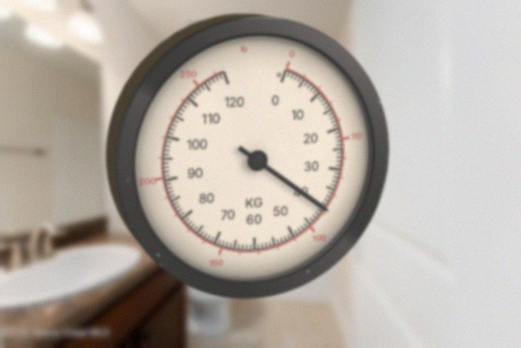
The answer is 40 kg
